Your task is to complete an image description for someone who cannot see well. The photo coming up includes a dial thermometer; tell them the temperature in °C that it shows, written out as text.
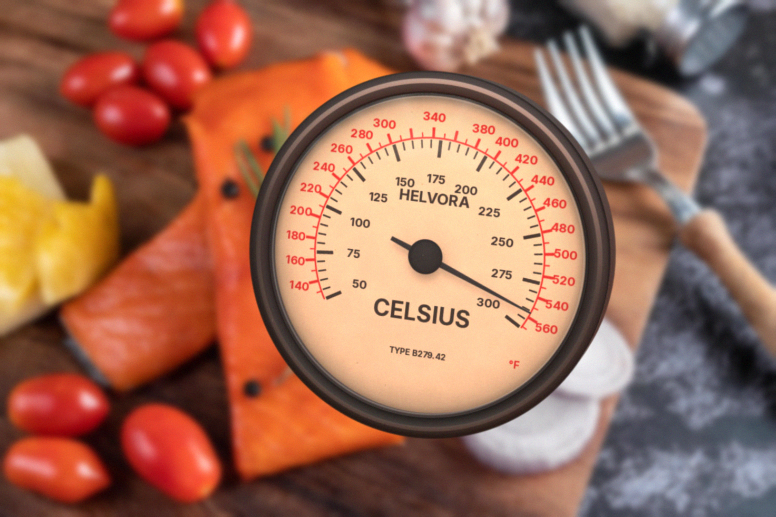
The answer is 290 °C
